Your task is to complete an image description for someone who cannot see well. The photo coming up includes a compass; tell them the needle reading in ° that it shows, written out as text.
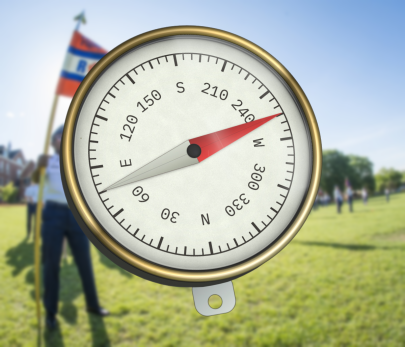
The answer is 255 °
